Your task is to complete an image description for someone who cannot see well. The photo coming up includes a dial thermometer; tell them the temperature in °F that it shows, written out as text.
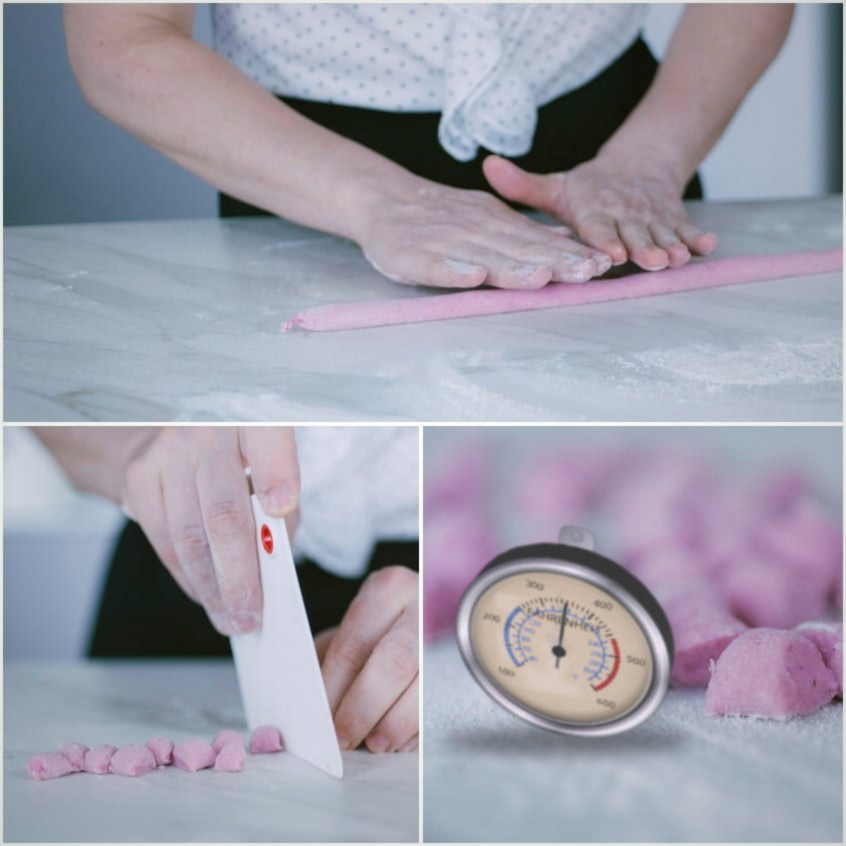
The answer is 350 °F
